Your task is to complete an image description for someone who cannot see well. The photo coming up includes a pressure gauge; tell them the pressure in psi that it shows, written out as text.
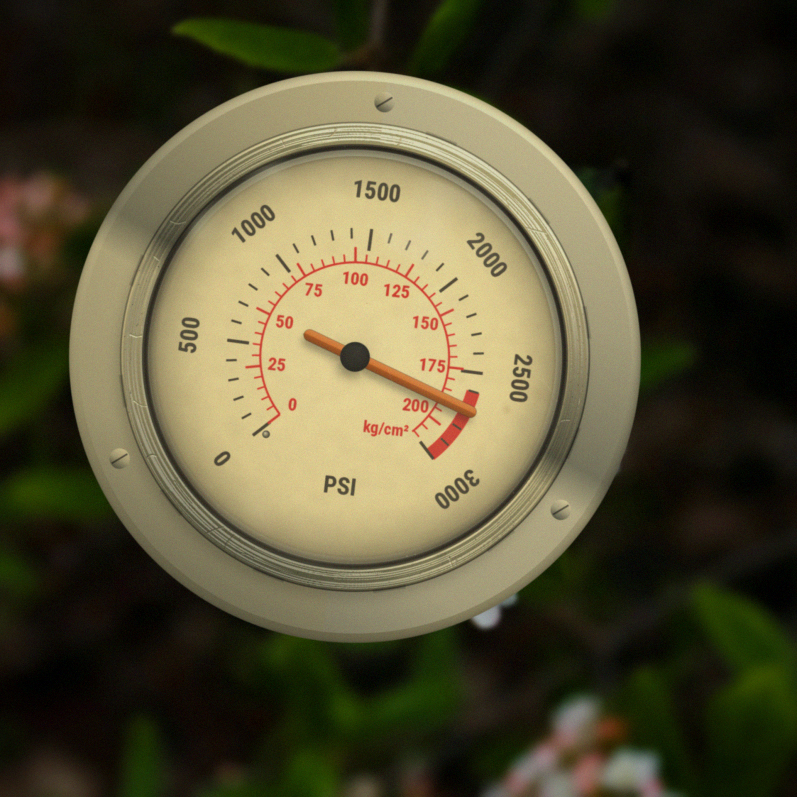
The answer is 2700 psi
